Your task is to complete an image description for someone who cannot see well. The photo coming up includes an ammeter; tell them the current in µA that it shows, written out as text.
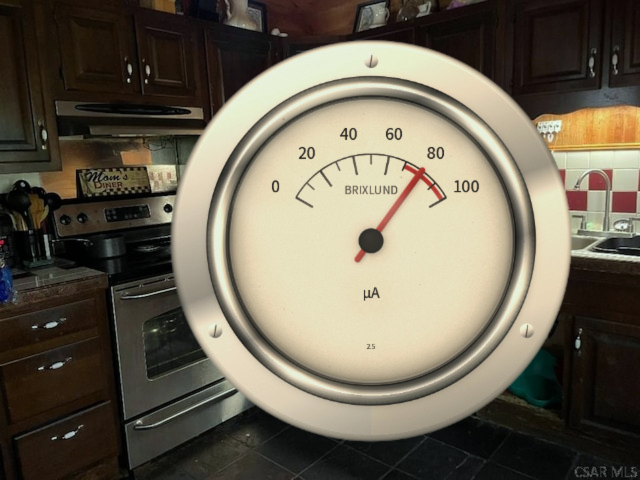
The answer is 80 µA
